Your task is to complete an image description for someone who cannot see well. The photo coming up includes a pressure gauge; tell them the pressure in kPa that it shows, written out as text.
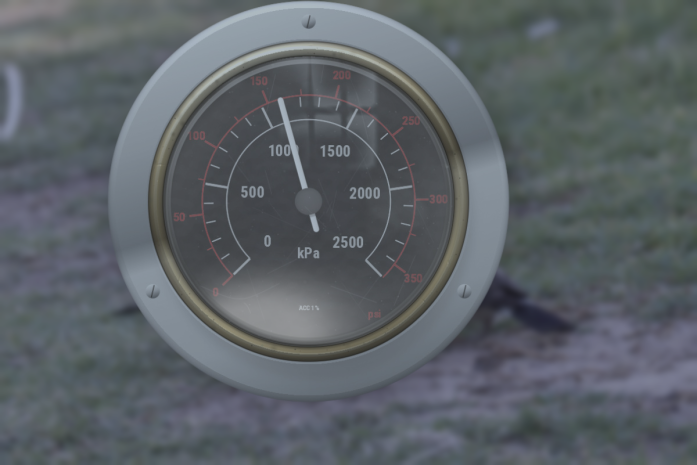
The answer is 1100 kPa
